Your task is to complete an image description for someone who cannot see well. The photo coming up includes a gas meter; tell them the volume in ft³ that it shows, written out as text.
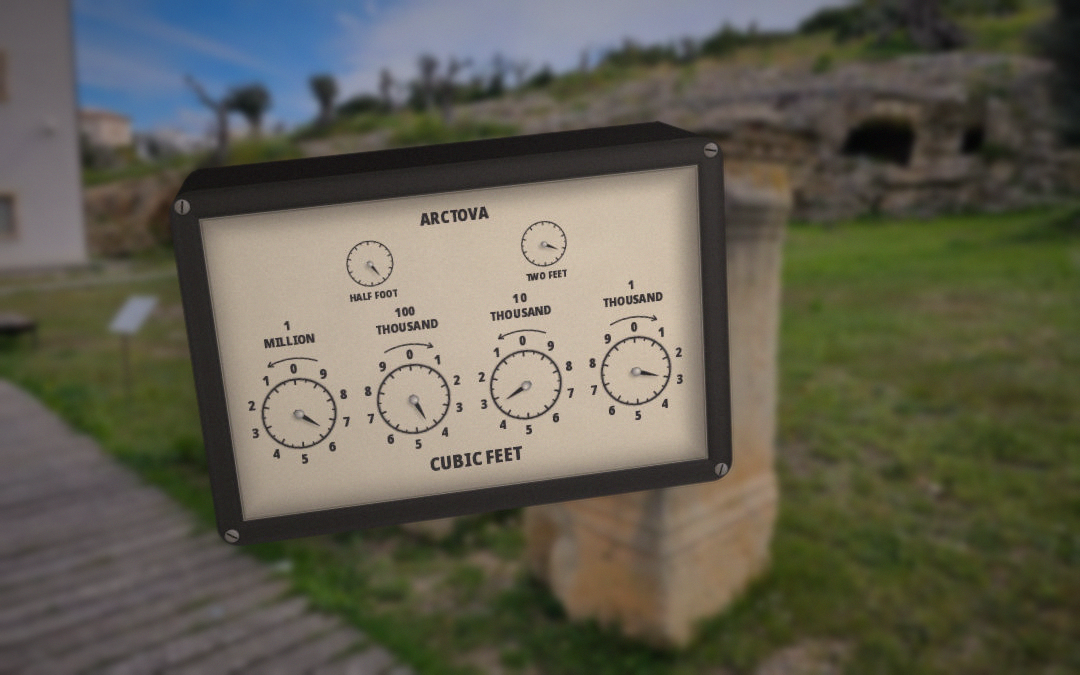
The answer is 643300 ft³
